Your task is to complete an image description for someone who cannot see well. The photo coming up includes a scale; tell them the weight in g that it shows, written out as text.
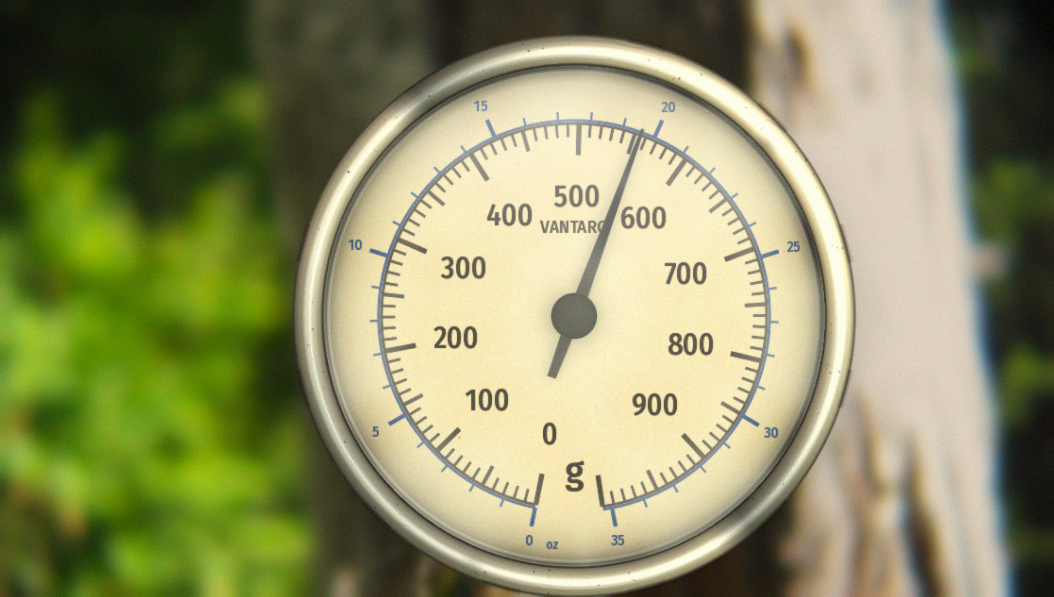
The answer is 555 g
